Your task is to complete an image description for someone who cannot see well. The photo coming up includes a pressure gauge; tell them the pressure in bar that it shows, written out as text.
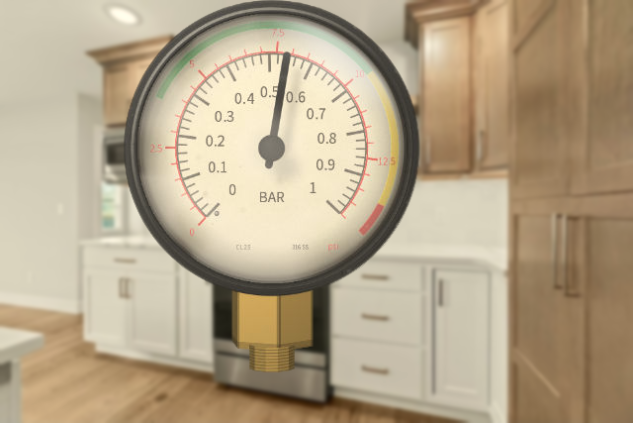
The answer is 0.54 bar
